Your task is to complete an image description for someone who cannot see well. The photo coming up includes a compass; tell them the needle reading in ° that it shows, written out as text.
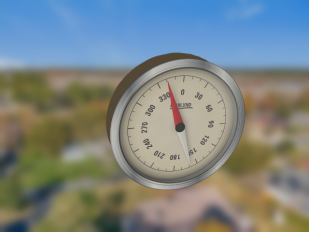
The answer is 340 °
